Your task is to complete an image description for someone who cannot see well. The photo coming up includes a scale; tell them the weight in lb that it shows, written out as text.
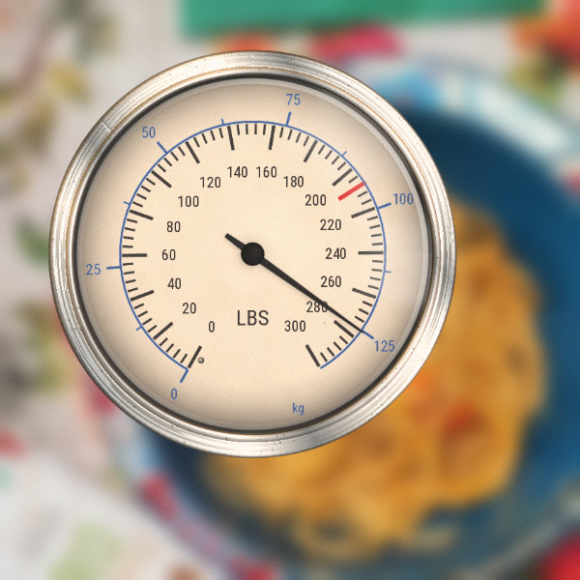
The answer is 276 lb
